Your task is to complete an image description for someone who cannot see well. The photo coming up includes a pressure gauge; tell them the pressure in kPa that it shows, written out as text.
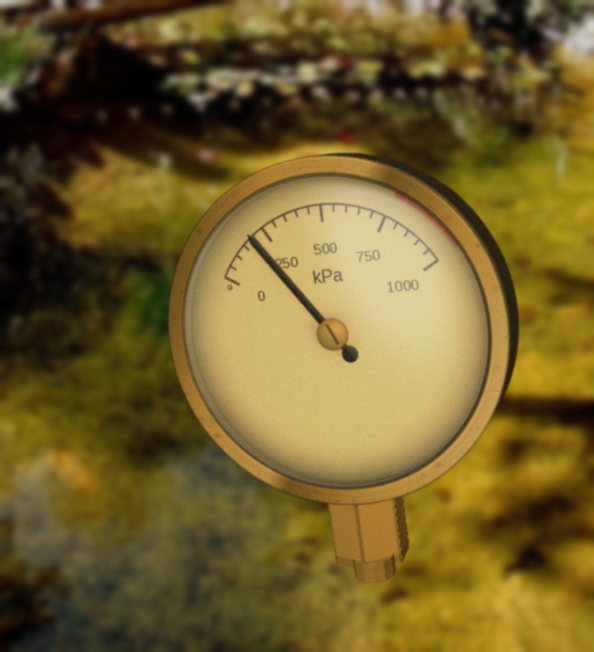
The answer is 200 kPa
